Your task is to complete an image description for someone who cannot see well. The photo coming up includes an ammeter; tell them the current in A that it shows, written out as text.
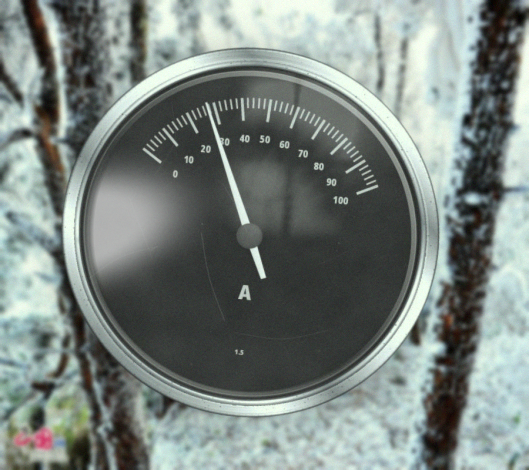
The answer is 28 A
